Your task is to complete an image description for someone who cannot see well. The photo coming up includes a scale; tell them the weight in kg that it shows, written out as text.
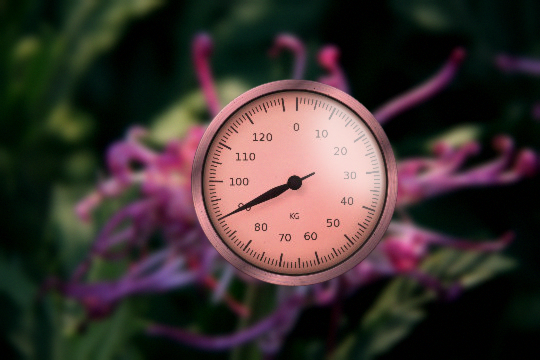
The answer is 90 kg
